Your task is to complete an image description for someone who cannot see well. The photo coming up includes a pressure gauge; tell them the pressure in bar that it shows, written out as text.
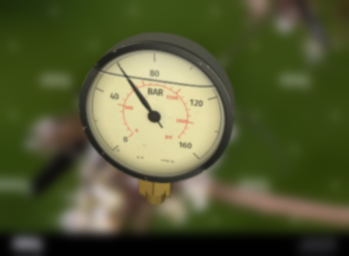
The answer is 60 bar
